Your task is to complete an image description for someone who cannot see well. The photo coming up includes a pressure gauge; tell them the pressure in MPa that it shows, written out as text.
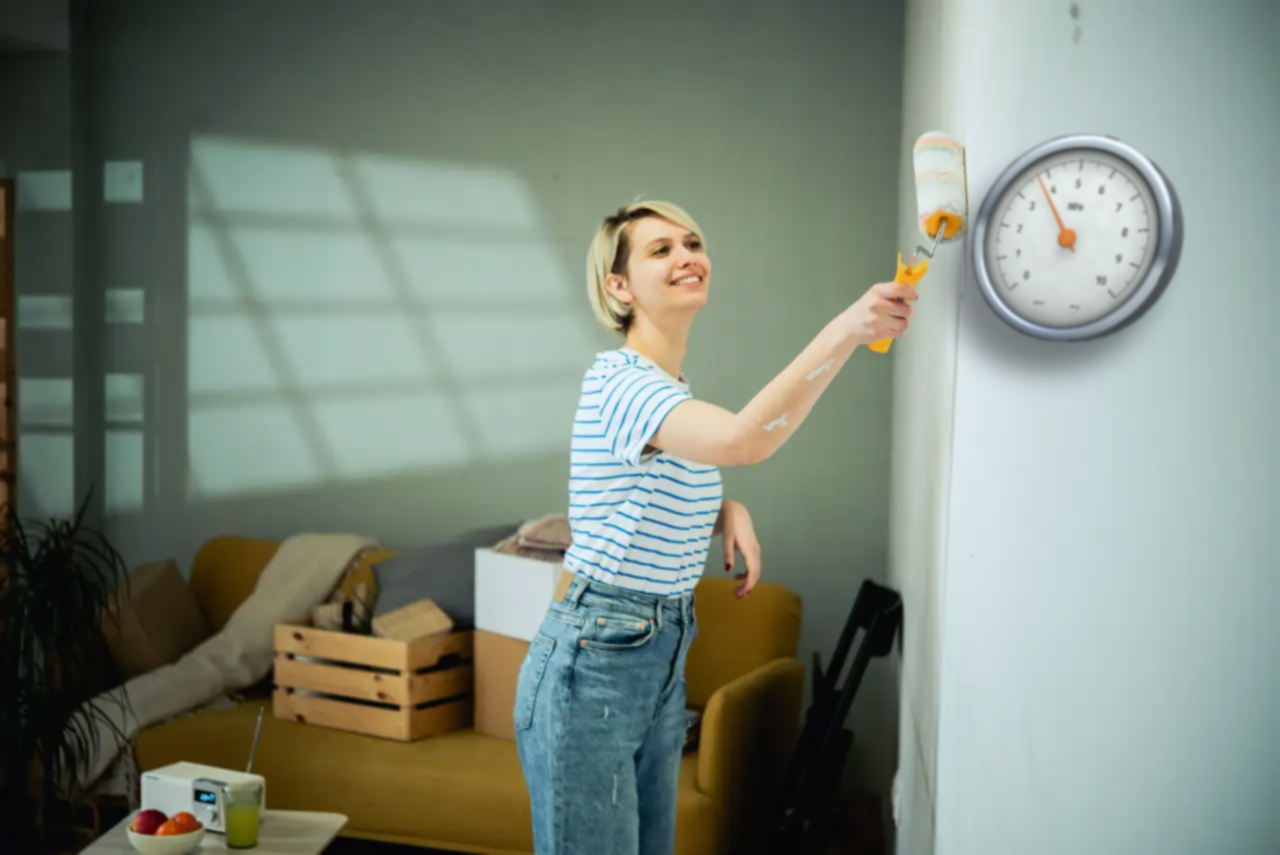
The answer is 3.75 MPa
